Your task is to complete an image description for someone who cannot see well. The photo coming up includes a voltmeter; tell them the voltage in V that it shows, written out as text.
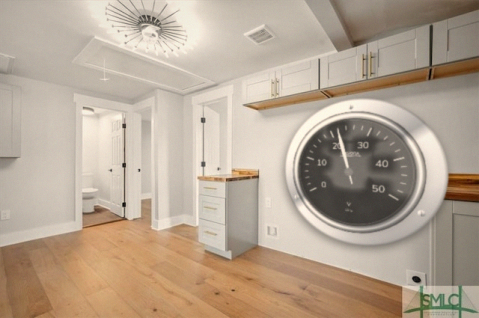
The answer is 22 V
